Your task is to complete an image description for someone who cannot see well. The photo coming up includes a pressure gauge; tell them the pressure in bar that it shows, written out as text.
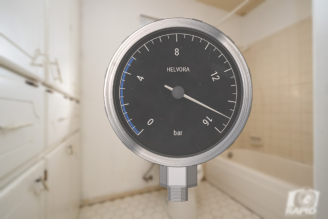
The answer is 15 bar
